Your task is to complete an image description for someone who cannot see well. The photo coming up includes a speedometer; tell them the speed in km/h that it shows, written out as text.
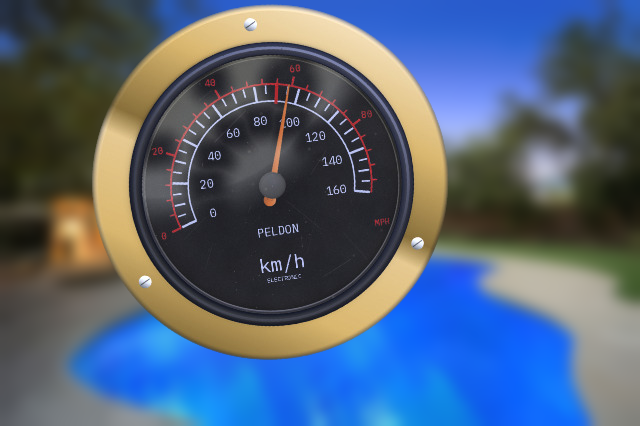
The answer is 95 km/h
